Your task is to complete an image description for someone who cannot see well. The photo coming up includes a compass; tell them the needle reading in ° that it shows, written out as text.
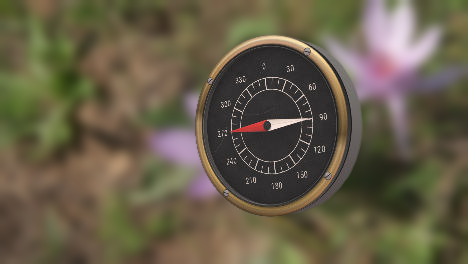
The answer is 270 °
